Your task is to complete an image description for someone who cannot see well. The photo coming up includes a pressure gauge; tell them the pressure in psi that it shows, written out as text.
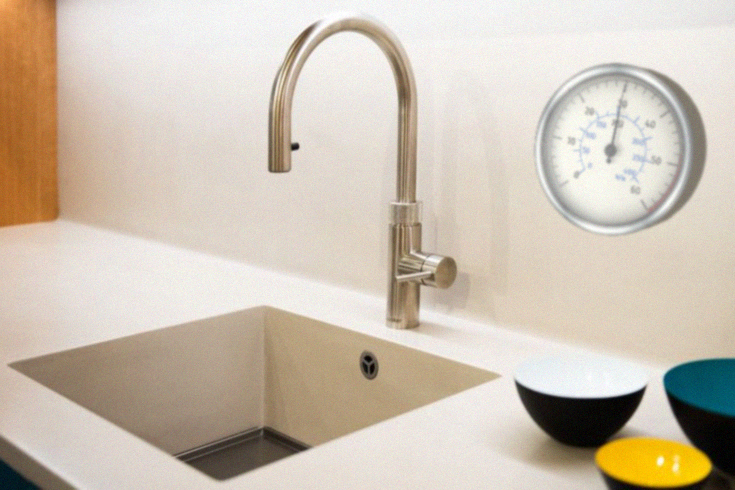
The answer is 30 psi
